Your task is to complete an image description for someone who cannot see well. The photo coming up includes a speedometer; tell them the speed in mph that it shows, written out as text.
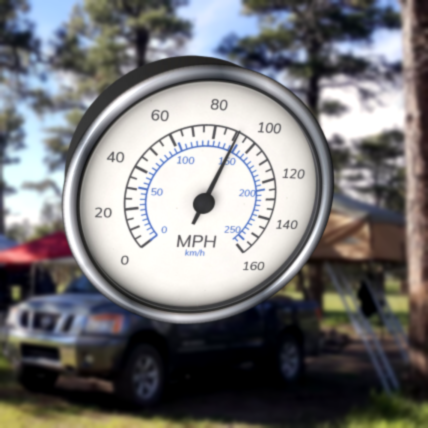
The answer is 90 mph
